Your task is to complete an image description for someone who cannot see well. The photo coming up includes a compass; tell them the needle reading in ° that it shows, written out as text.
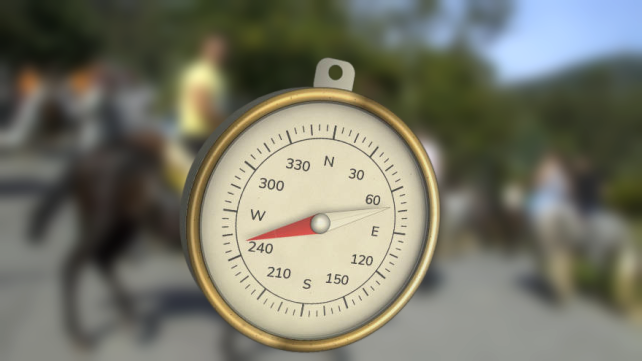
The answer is 250 °
